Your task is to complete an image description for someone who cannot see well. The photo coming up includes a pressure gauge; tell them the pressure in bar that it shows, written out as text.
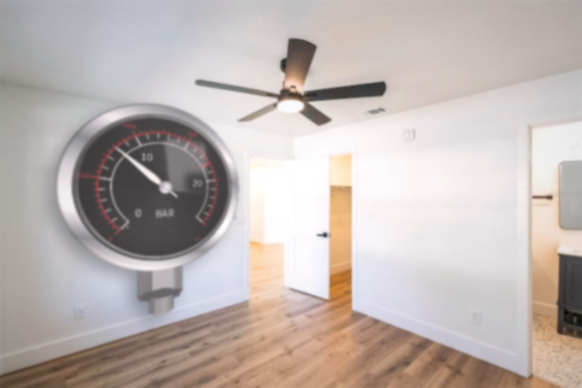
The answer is 8 bar
